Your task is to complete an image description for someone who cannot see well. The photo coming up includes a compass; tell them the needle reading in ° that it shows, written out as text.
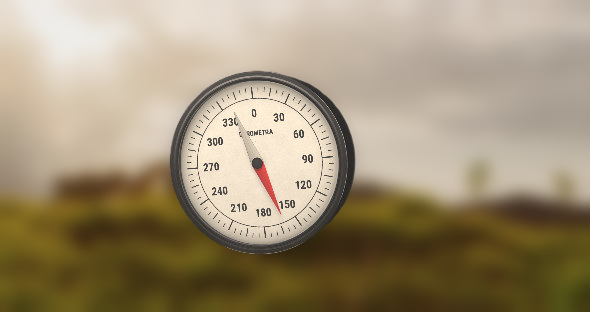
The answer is 160 °
